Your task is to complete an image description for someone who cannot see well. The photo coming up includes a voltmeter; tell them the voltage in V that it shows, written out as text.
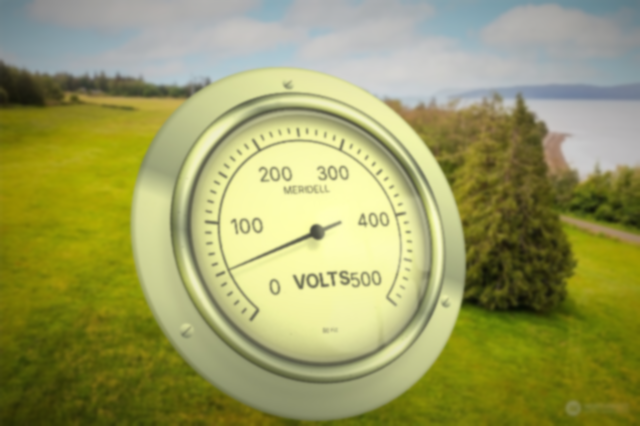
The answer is 50 V
